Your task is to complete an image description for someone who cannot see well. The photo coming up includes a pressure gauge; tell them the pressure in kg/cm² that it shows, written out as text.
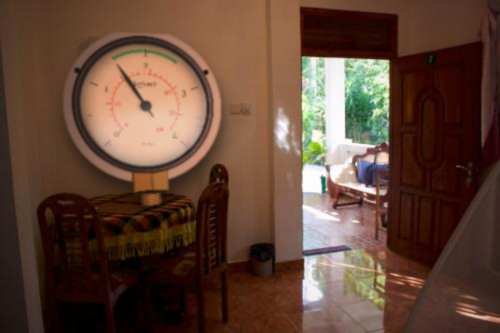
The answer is 1.5 kg/cm²
